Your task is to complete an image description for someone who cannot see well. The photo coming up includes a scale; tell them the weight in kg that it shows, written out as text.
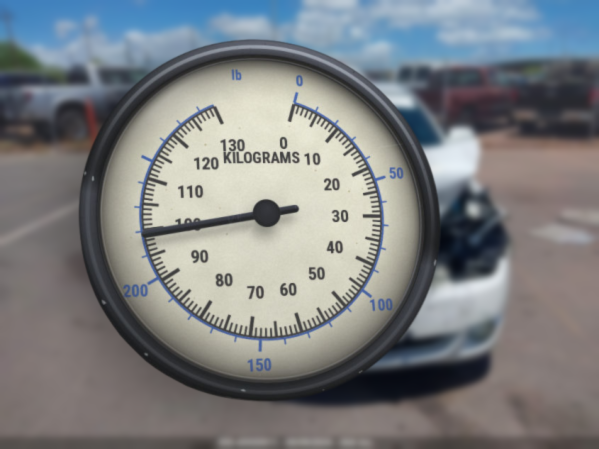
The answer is 99 kg
